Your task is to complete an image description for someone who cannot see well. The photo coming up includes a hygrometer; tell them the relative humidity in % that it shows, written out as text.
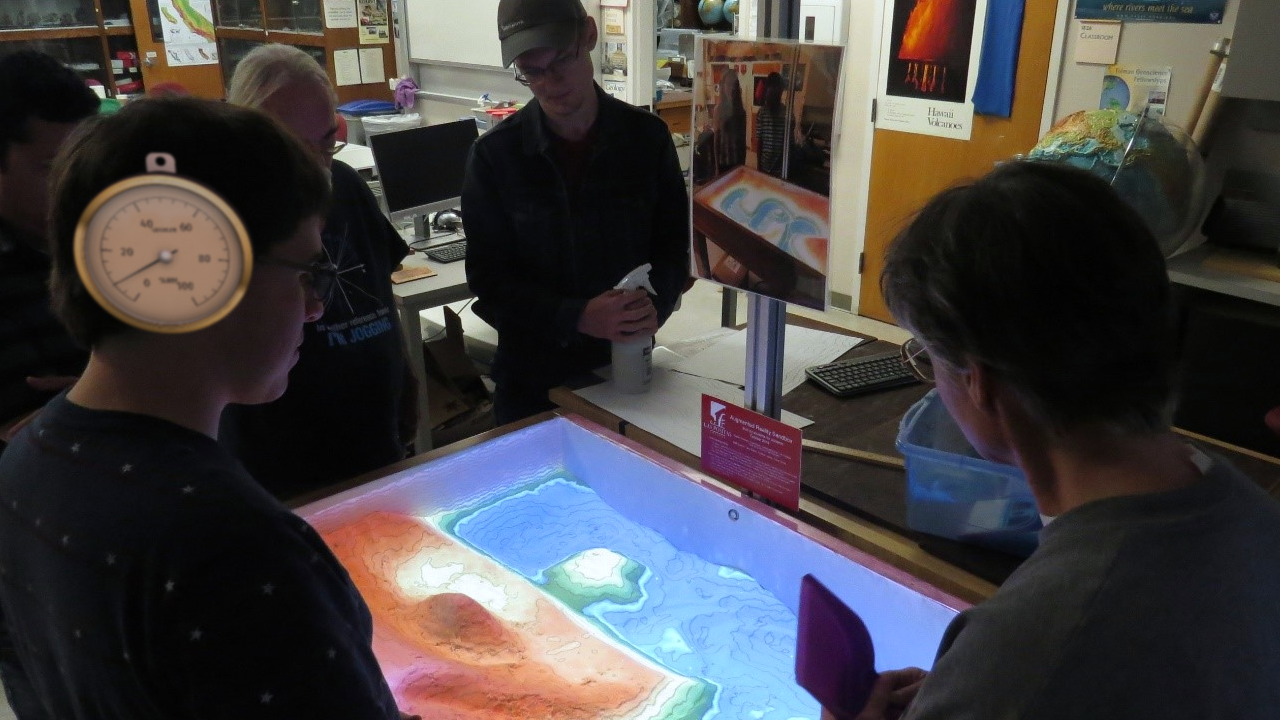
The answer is 8 %
